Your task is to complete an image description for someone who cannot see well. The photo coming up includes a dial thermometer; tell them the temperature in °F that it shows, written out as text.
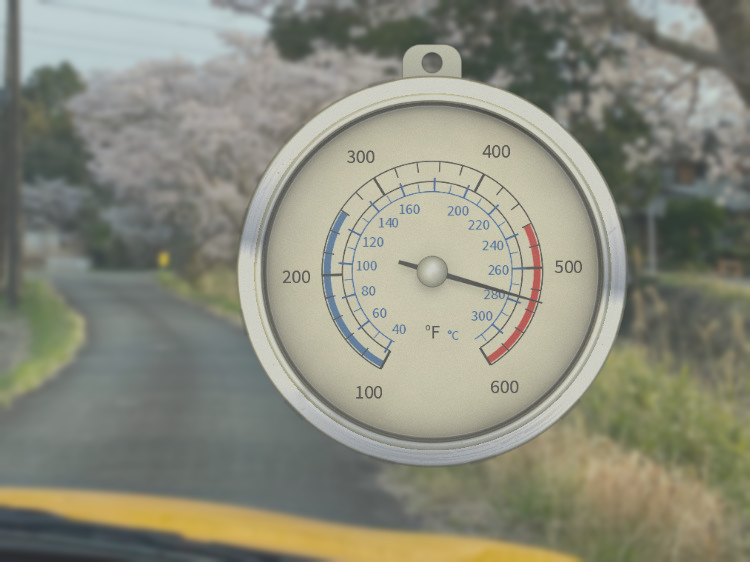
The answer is 530 °F
